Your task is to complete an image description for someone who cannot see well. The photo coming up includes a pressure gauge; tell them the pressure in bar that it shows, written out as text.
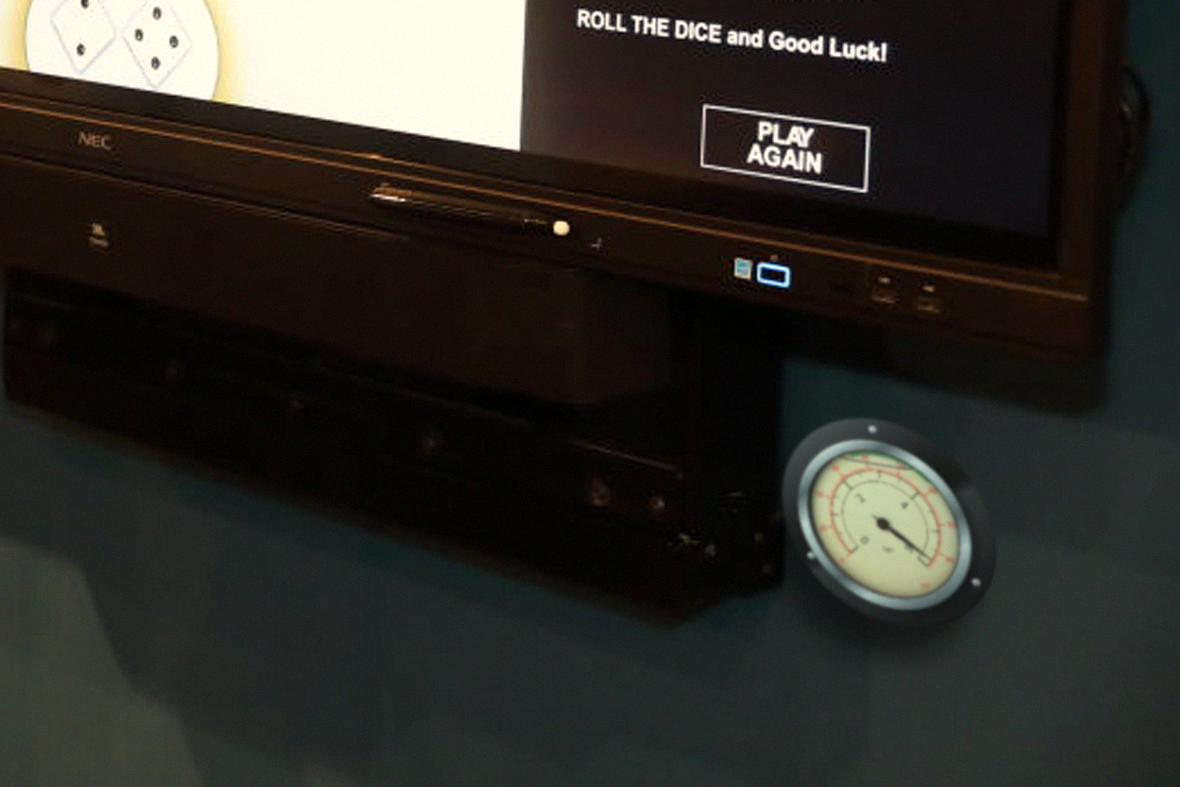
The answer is 5.75 bar
